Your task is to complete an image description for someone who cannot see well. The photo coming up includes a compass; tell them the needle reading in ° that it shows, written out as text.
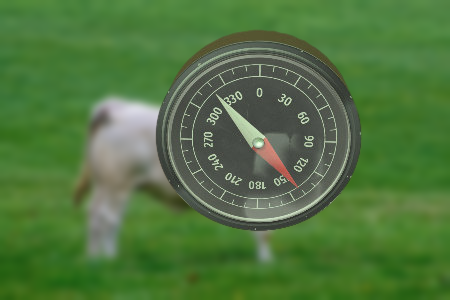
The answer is 140 °
